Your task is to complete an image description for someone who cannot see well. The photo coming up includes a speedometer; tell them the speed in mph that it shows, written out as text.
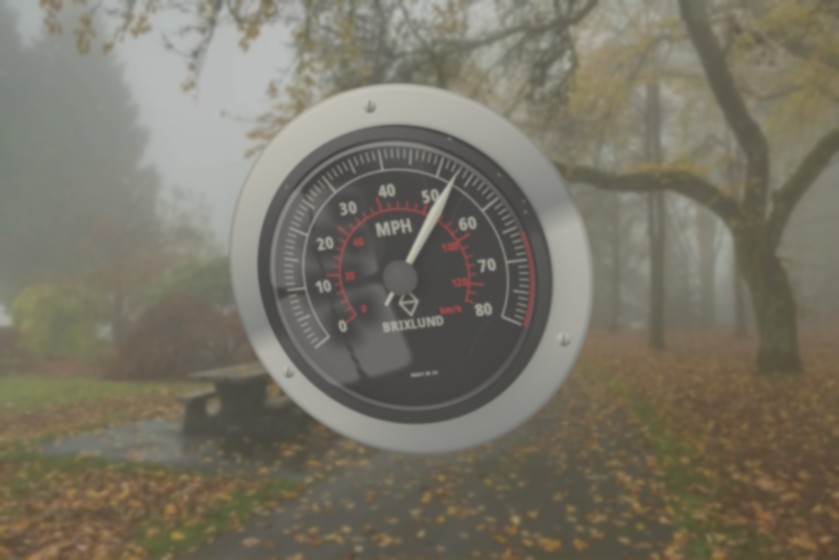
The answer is 53 mph
